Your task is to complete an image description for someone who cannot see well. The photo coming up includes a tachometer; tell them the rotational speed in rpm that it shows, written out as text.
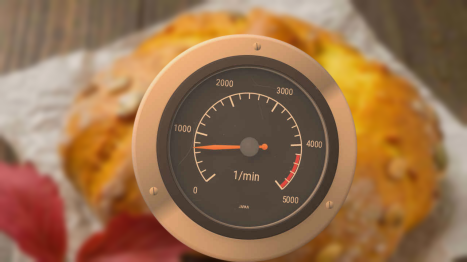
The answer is 700 rpm
